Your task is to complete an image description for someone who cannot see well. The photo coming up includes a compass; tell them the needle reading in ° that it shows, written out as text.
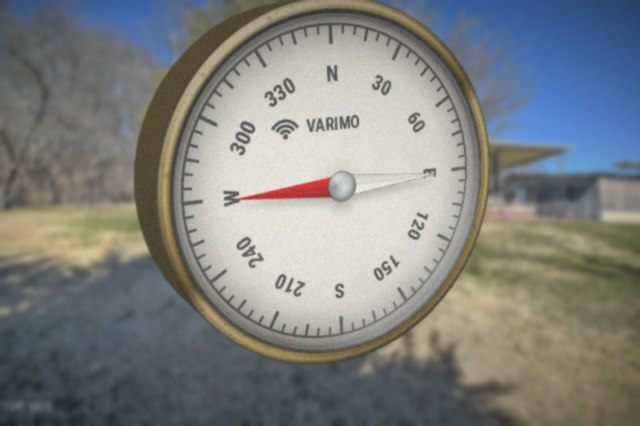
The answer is 270 °
